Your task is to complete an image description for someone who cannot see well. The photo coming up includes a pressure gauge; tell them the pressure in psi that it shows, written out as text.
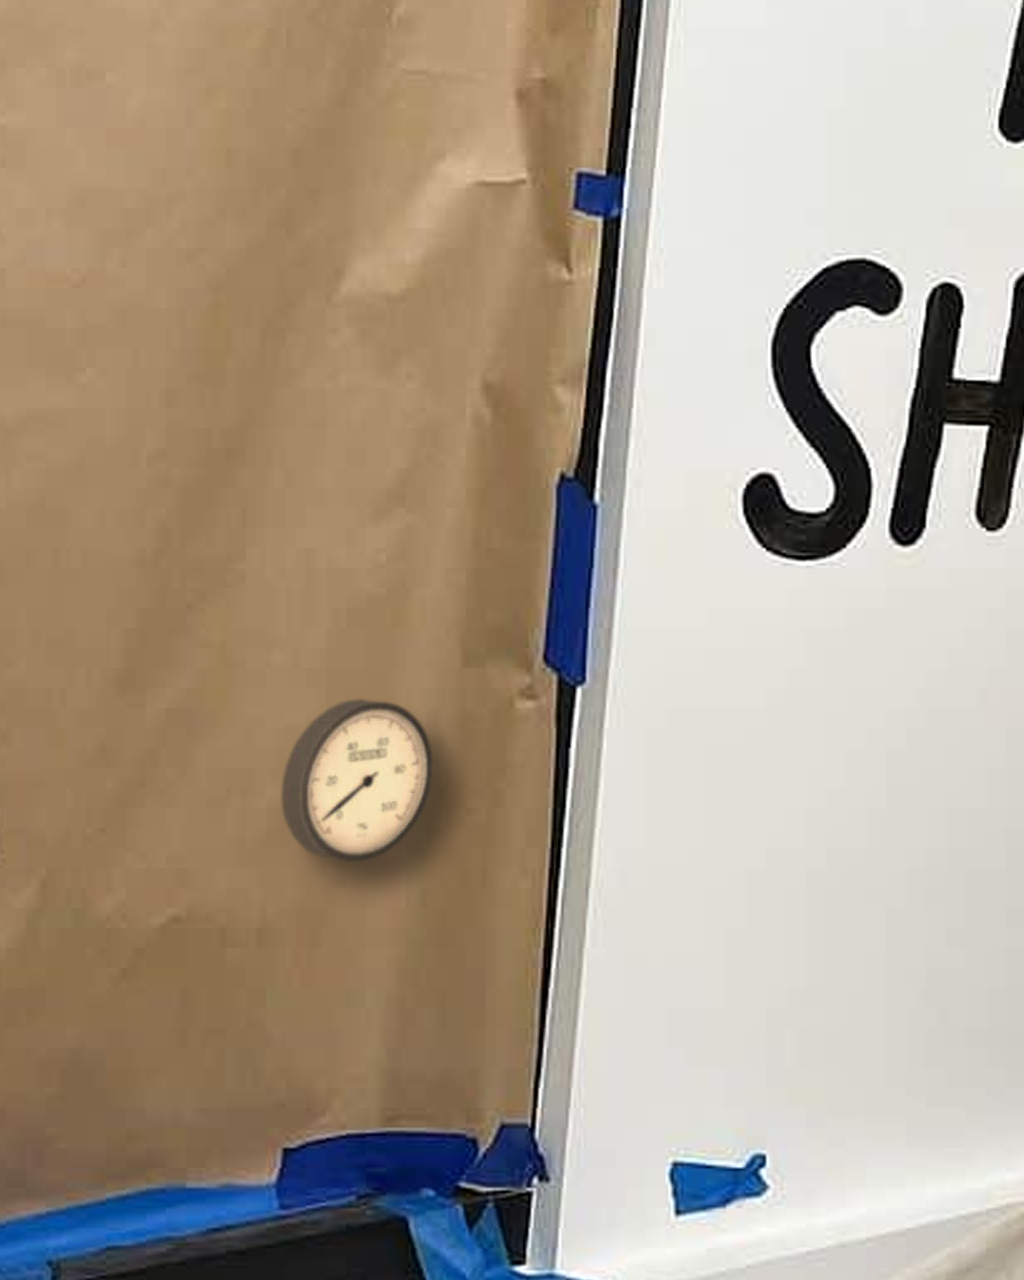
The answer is 5 psi
